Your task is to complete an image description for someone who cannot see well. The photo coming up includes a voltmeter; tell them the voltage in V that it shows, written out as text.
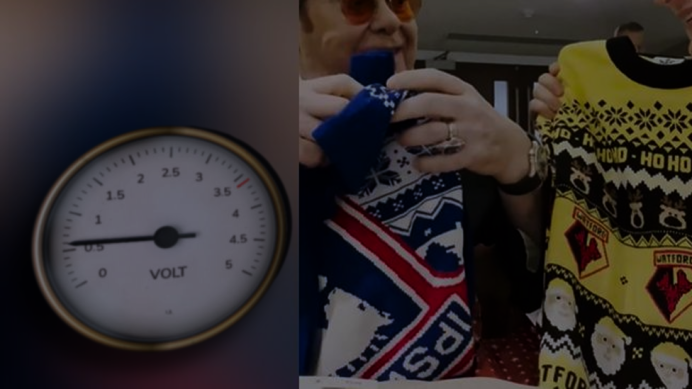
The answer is 0.6 V
